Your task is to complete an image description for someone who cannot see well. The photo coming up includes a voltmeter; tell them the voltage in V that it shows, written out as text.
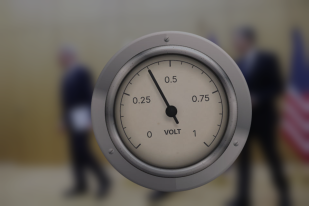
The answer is 0.4 V
